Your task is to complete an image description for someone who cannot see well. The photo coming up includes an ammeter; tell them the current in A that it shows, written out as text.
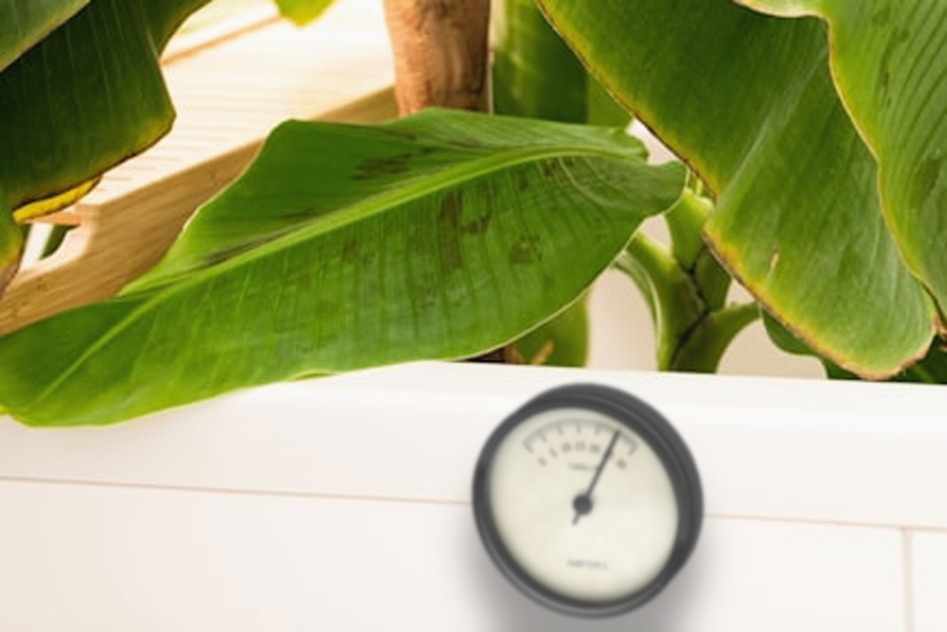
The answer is 25 A
